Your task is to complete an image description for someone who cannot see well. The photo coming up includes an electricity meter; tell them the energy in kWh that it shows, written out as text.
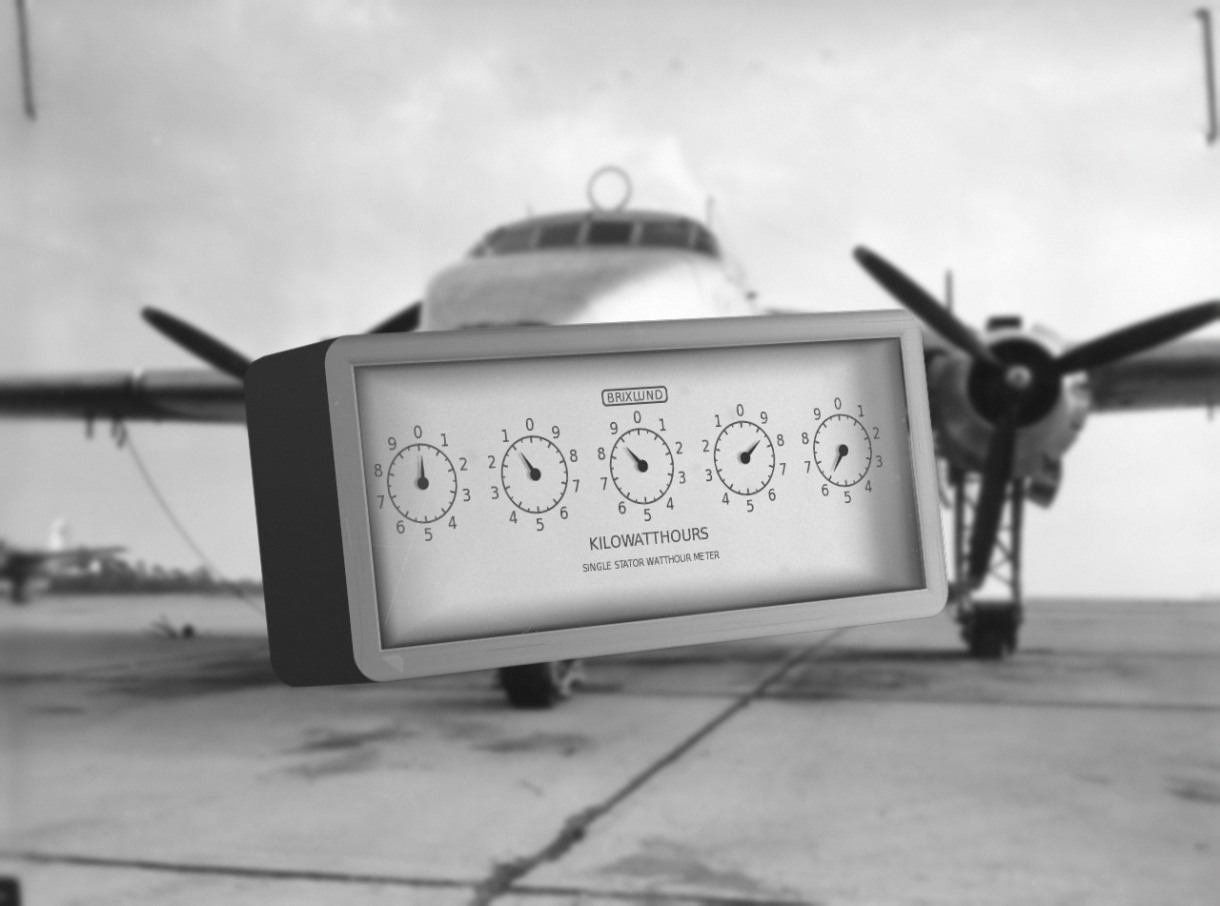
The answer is 886 kWh
